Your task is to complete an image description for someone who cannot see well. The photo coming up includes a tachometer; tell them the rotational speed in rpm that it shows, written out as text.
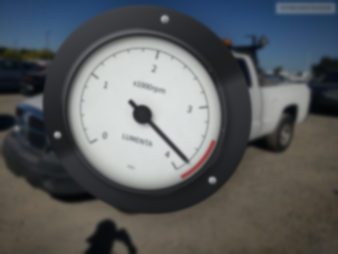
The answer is 3800 rpm
